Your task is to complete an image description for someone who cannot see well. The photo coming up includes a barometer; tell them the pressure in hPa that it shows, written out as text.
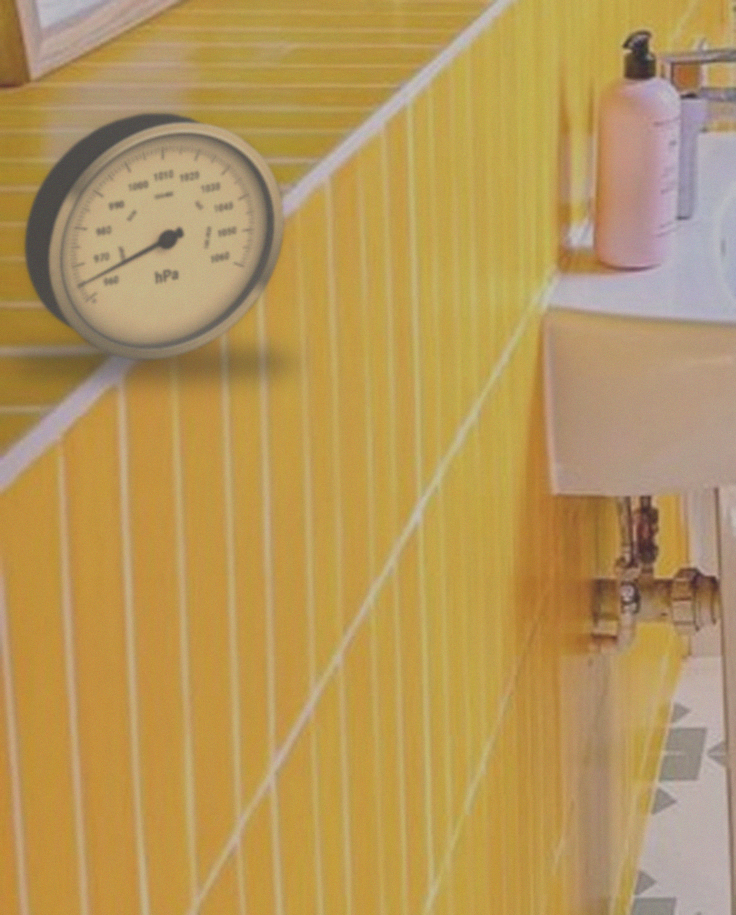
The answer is 965 hPa
